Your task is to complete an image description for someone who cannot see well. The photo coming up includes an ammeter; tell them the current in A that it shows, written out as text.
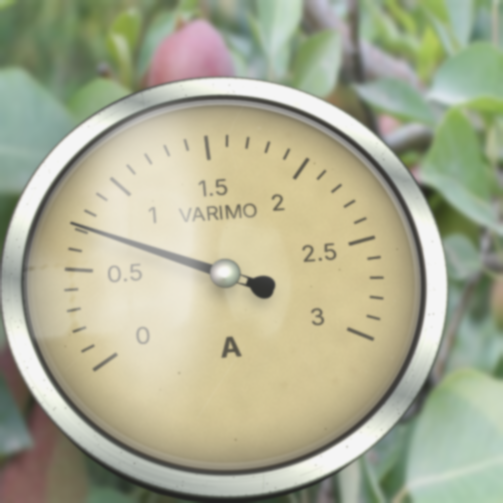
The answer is 0.7 A
